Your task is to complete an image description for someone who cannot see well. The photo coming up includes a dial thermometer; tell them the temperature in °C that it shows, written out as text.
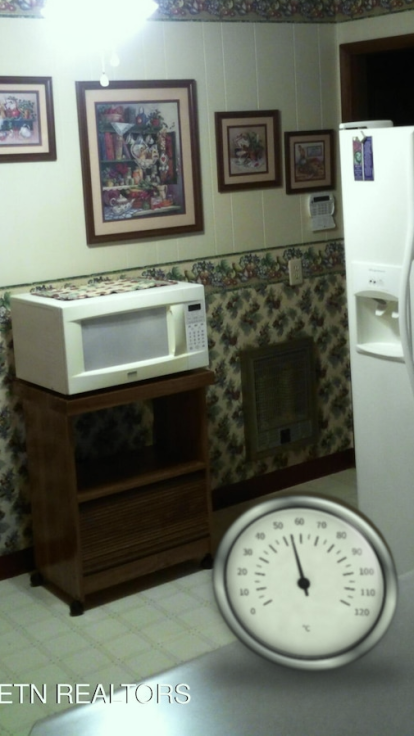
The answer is 55 °C
